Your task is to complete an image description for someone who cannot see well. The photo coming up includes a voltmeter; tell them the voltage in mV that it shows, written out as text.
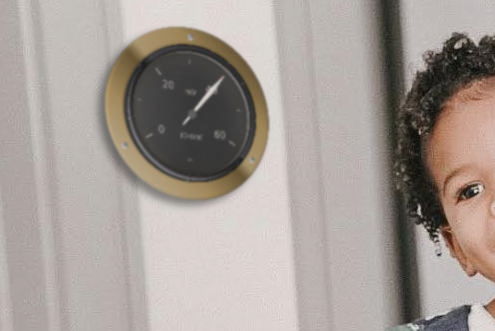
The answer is 40 mV
